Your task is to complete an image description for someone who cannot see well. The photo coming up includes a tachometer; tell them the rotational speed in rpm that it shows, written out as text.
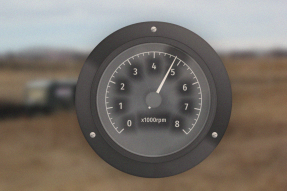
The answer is 4800 rpm
